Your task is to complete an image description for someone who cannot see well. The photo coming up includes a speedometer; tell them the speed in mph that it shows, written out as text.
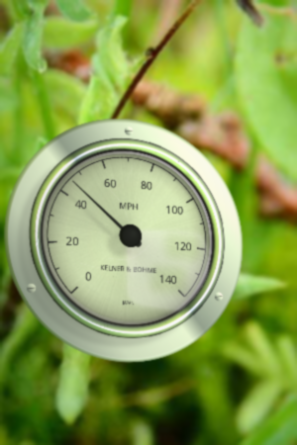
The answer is 45 mph
